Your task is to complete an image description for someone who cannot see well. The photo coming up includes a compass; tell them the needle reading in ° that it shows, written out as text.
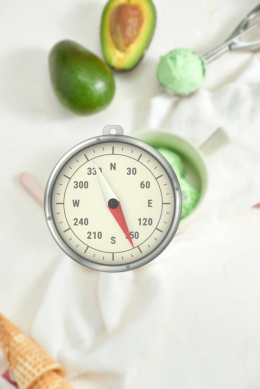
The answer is 155 °
